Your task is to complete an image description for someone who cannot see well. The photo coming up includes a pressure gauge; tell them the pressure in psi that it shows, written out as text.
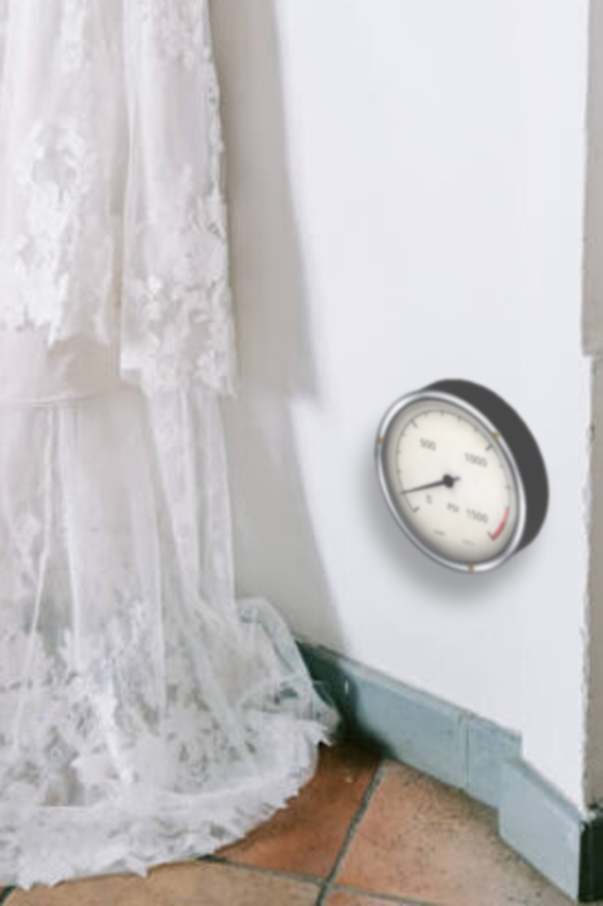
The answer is 100 psi
